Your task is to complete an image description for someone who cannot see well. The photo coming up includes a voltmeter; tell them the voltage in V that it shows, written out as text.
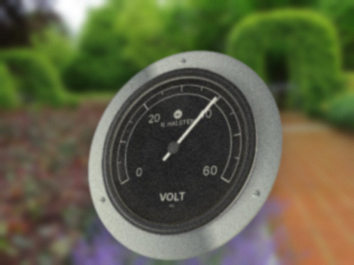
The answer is 40 V
